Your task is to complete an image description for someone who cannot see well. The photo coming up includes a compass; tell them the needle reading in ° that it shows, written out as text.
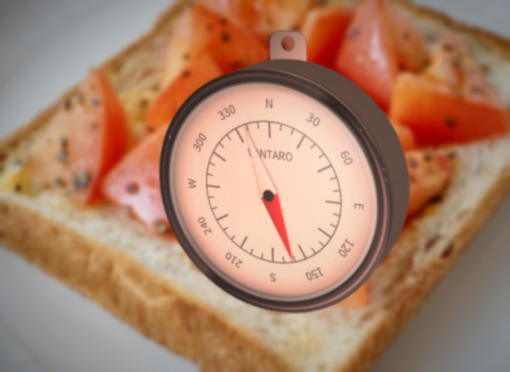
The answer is 160 °
